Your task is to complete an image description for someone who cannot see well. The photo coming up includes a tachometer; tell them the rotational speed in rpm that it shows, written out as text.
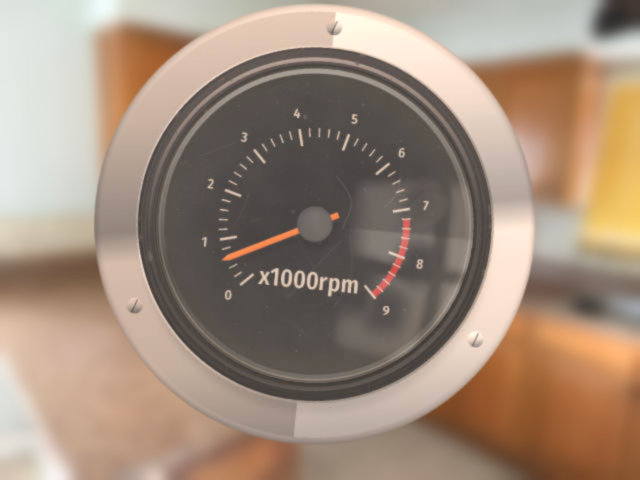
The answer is 600 rpm
